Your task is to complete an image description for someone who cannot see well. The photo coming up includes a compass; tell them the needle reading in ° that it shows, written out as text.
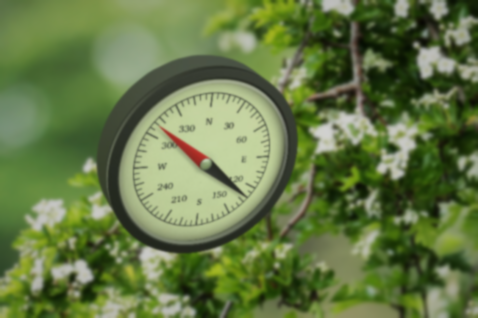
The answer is 310 °
